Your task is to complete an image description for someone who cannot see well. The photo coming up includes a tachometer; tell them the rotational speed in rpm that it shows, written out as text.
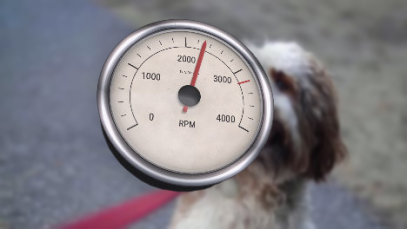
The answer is 2300 rpm
